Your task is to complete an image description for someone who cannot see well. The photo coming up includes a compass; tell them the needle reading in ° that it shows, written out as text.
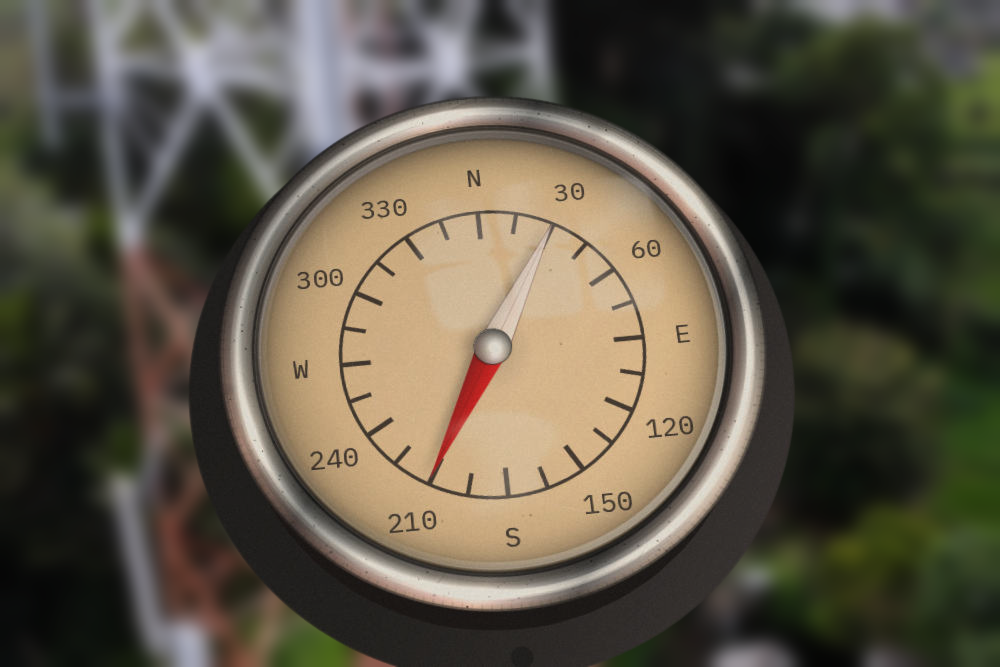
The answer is 210 °
